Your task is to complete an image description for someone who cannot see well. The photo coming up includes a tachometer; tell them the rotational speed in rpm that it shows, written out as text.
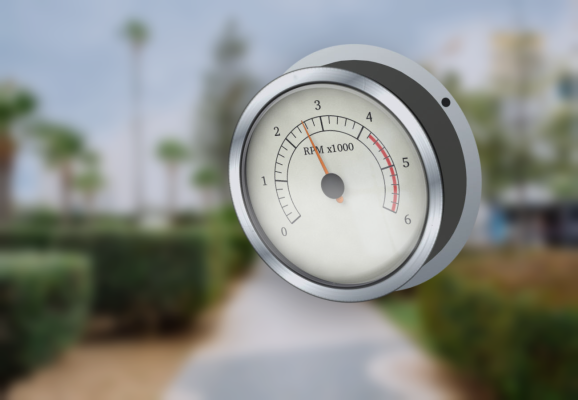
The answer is 2600 rpm
